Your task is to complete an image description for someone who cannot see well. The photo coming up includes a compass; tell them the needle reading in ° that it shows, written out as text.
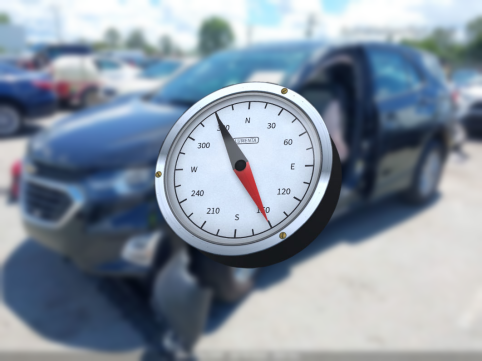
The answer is 150 °
